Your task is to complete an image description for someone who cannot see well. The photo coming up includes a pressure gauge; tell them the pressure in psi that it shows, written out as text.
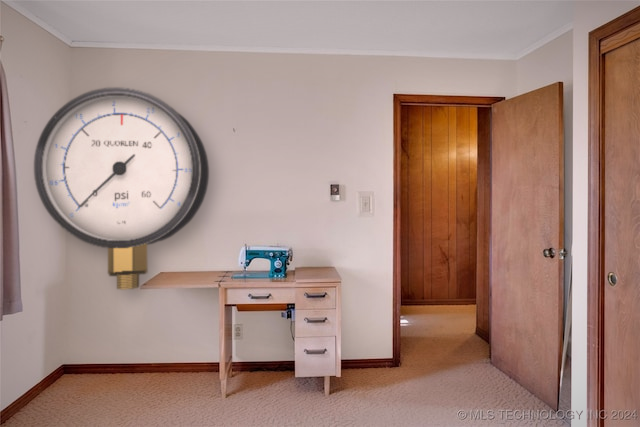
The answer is 0 psi
